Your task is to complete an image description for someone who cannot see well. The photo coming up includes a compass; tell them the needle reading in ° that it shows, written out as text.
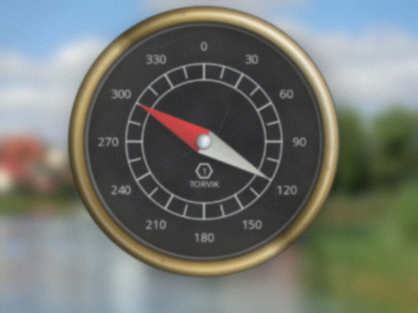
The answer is 300 °
